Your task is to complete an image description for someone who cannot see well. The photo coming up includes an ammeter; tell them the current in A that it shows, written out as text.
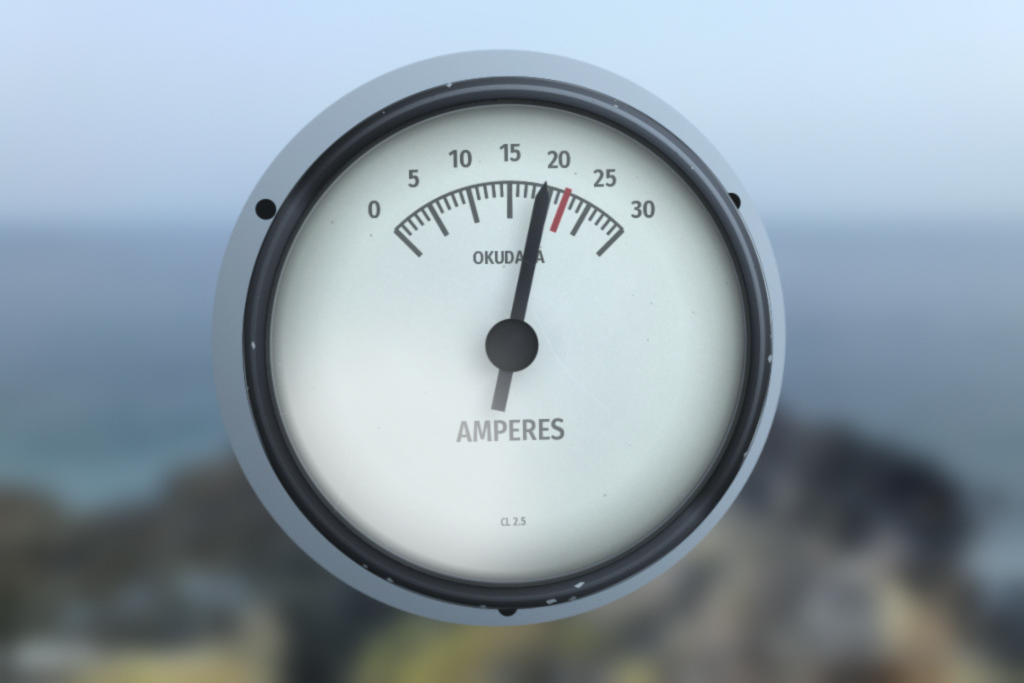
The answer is 19 A
